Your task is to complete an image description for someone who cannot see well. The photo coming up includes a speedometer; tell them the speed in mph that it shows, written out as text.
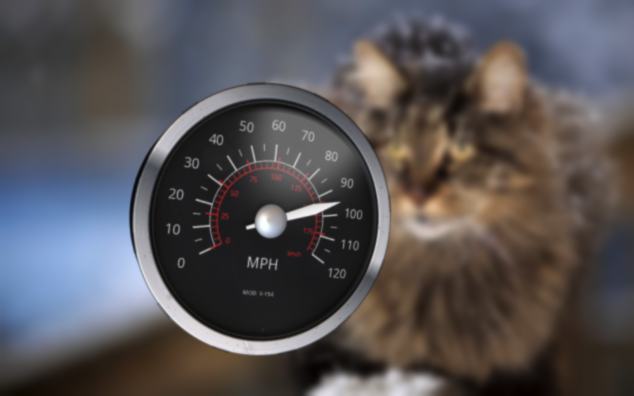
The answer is 95 mph
